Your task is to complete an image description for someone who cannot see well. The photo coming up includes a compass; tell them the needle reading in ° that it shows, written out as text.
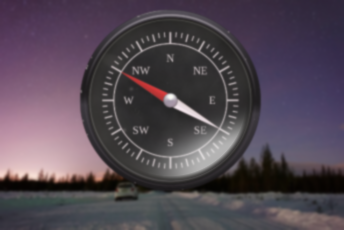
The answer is 300 °
